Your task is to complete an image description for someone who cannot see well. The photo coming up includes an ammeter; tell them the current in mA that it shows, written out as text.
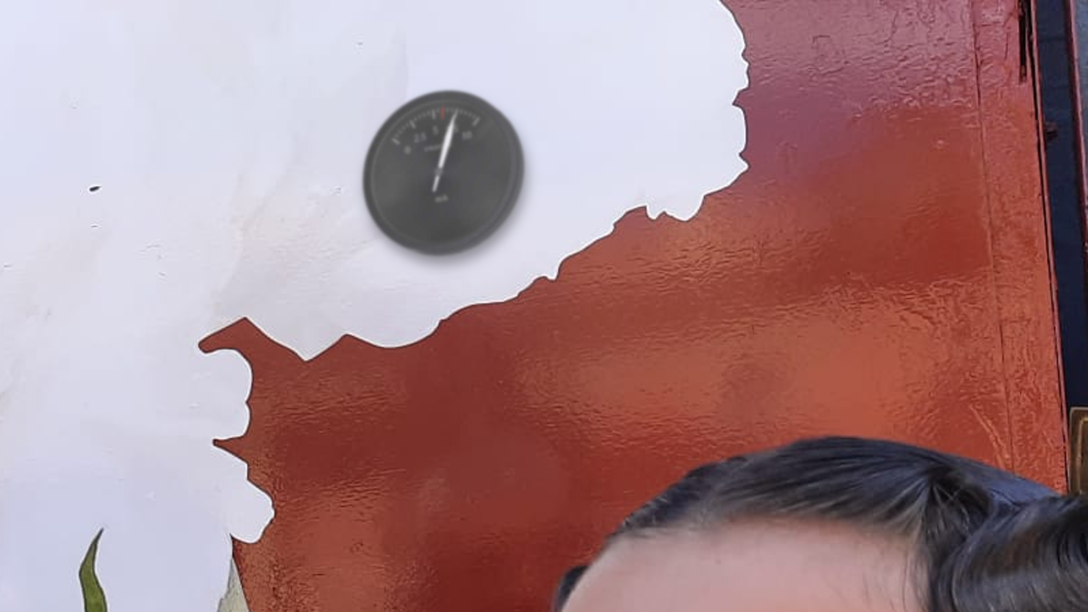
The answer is 7.5 mA
